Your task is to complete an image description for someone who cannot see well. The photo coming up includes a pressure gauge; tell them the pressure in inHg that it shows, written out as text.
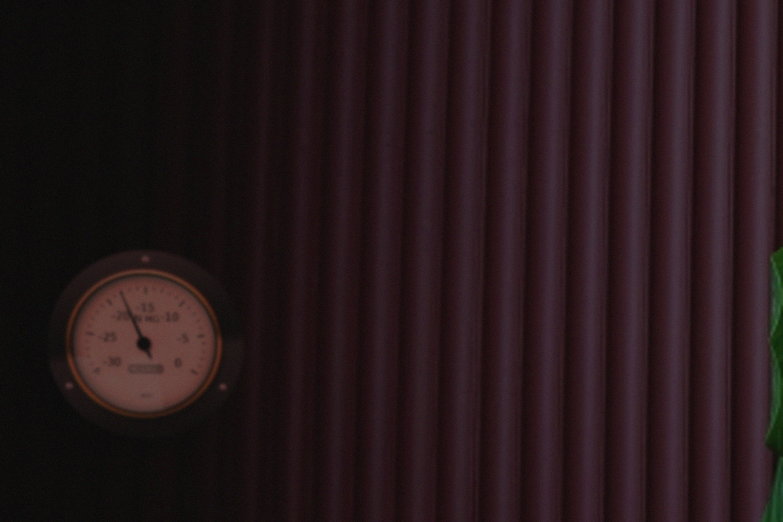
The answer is -18 inHg
